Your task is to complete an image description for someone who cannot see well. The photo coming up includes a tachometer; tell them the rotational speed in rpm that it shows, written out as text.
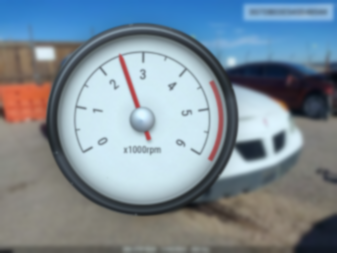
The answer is 2500 rpm
